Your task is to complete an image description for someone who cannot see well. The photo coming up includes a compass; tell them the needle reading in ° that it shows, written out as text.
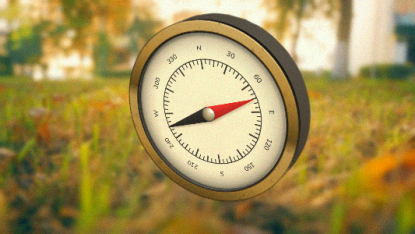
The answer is 75 °
